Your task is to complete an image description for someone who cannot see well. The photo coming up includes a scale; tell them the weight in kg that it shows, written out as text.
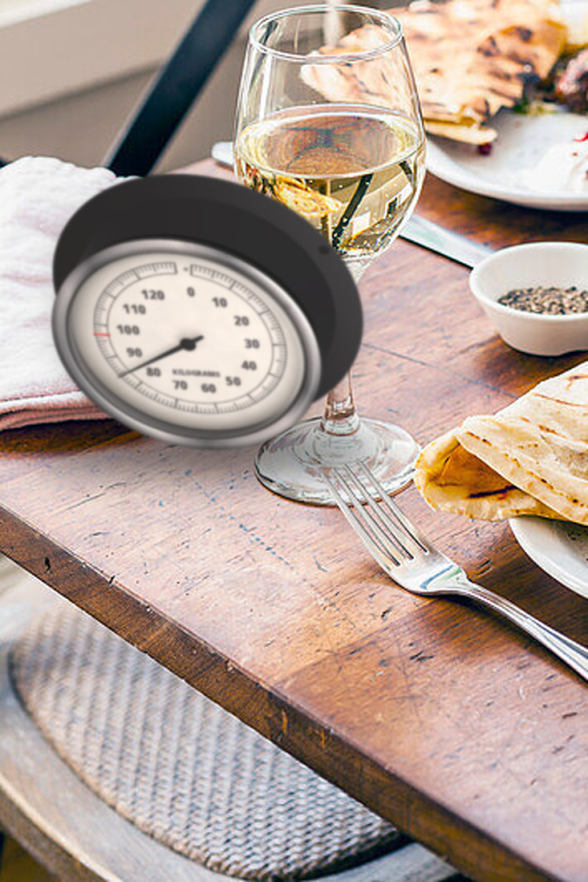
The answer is 85 kg
